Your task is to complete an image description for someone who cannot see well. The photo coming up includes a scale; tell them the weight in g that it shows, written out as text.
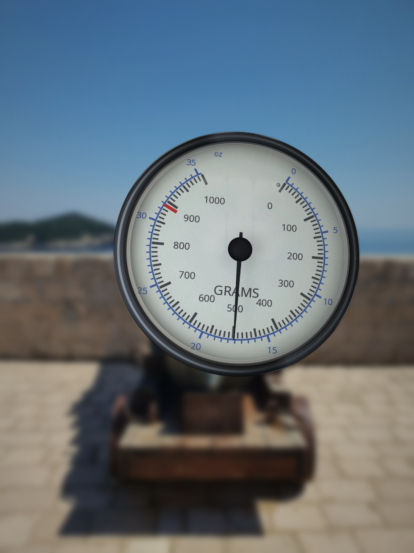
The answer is 500 g
